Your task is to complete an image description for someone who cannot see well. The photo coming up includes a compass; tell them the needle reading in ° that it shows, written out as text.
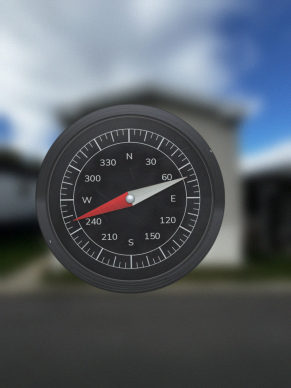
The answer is 250 °
